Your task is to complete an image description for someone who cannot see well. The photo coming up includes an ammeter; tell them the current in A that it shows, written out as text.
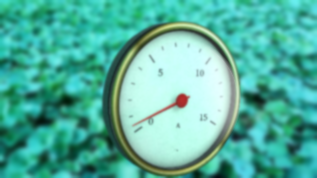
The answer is 0.5 A
